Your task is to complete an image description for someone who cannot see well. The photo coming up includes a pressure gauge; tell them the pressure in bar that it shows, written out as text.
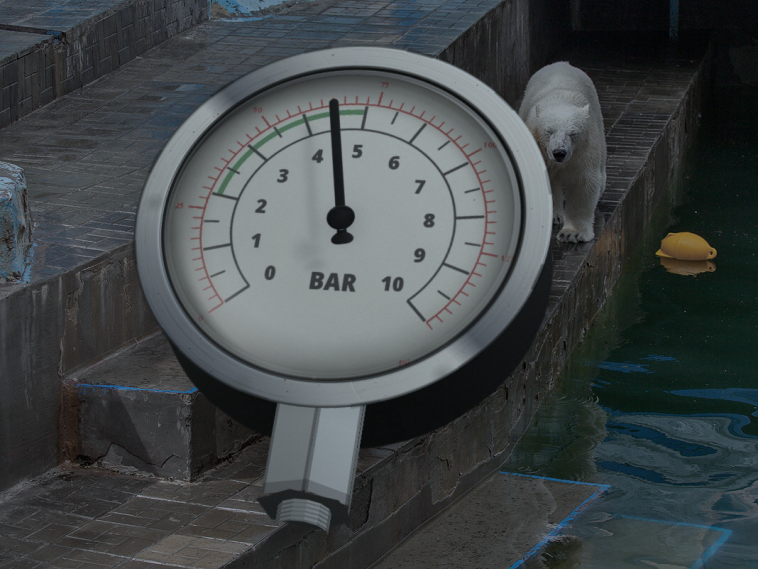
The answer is 4.5 bar
